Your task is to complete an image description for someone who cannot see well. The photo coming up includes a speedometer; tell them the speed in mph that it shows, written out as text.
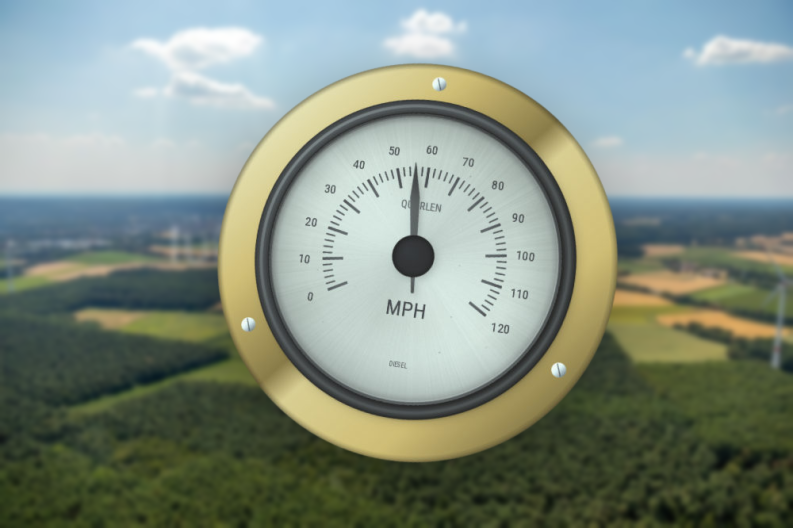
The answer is 56 mph
